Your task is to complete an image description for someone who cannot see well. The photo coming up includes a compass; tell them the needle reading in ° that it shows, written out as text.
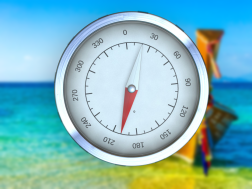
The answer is 200 °
